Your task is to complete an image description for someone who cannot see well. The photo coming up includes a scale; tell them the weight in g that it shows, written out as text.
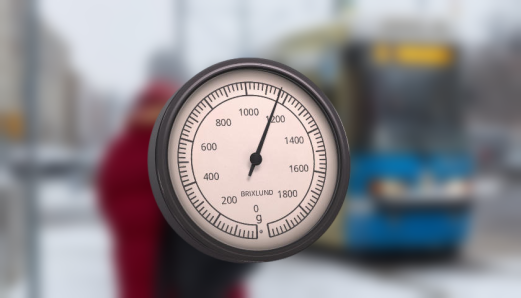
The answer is 1160 g
